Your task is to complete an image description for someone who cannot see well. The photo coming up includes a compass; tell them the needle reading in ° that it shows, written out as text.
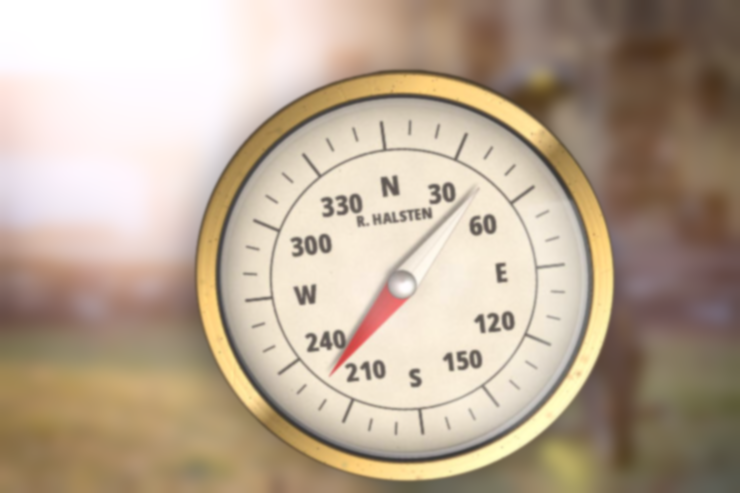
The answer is 225 °
